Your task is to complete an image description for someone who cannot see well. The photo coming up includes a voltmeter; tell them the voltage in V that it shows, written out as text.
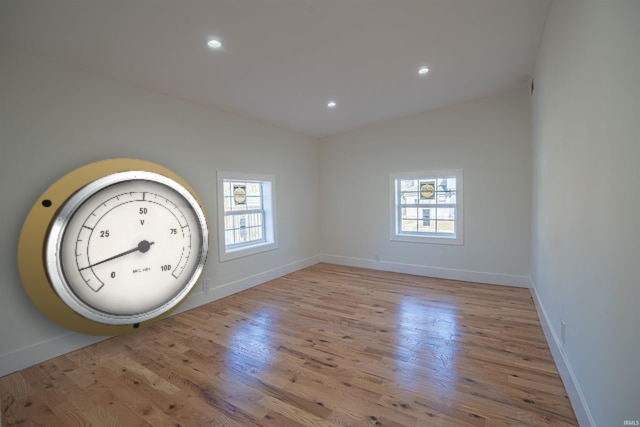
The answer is 10 V
